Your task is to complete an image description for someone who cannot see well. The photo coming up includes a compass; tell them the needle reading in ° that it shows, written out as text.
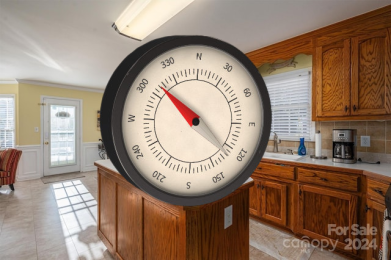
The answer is 310 °
